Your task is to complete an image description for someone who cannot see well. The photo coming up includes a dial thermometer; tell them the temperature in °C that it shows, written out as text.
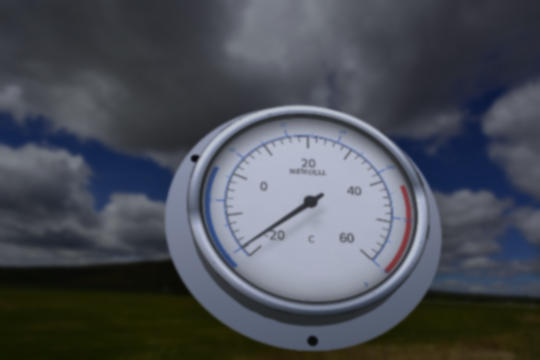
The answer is -18 °C
